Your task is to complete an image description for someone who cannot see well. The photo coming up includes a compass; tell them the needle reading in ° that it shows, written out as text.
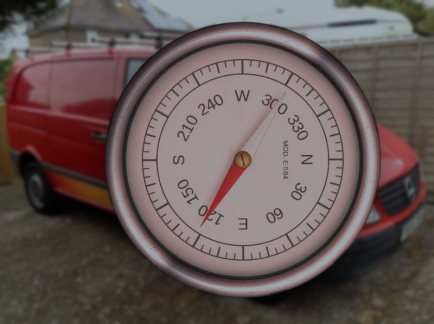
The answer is 122.5 °
